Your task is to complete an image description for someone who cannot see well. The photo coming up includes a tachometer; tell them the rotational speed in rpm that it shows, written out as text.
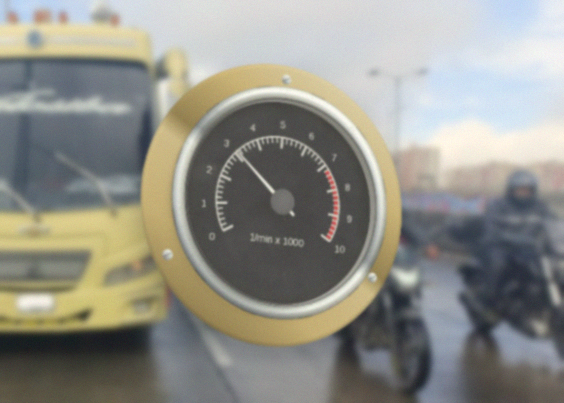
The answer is 3000 rpm
